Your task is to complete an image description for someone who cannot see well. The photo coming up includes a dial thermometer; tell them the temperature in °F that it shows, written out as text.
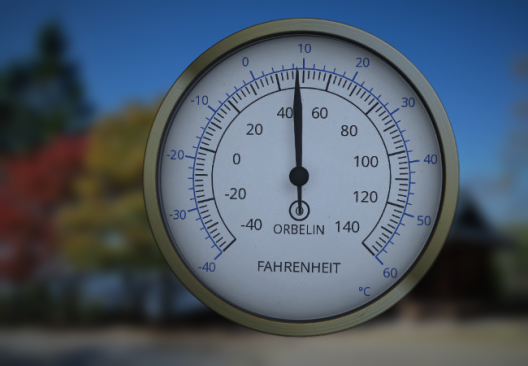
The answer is 48 °F
